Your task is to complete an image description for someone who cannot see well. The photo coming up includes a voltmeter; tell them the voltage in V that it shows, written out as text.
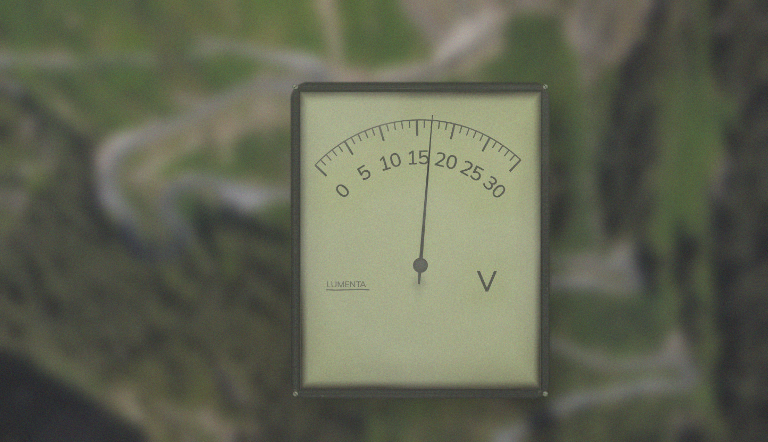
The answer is 17 V
